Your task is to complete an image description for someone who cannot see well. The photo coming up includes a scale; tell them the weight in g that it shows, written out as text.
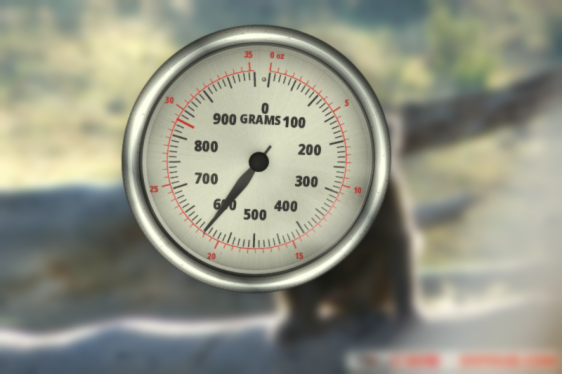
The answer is 600 g
